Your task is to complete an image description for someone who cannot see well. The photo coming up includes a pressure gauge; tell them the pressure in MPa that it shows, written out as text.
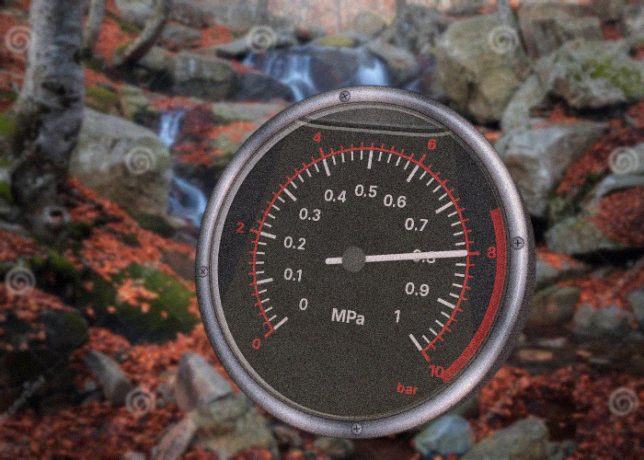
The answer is 0.8 MPa
